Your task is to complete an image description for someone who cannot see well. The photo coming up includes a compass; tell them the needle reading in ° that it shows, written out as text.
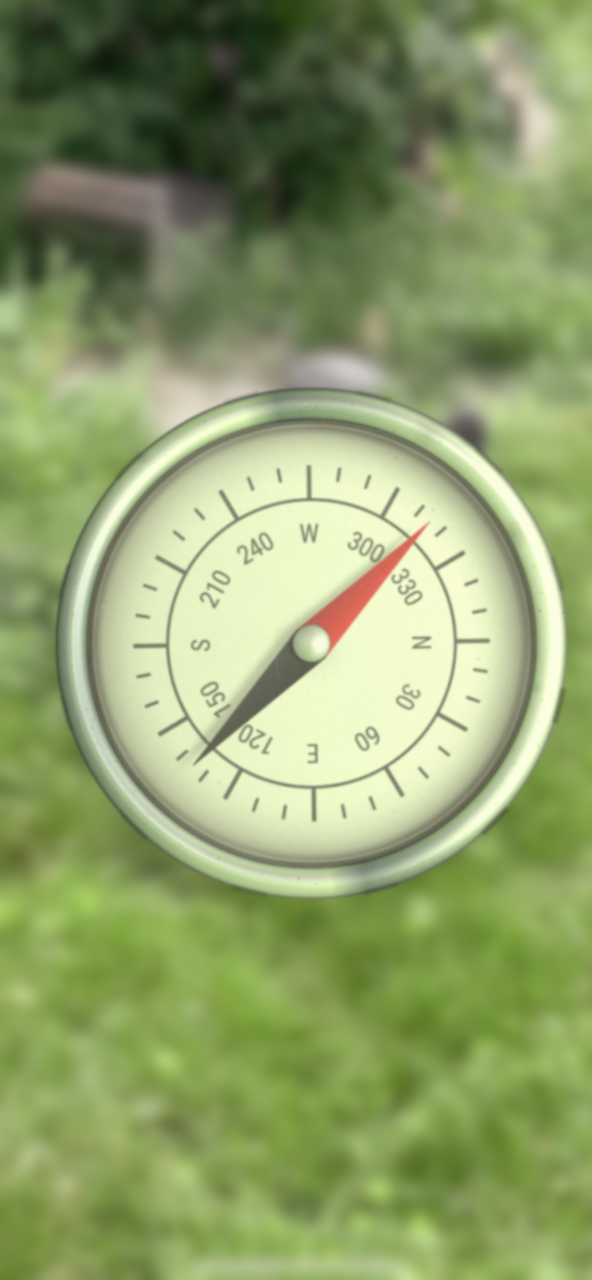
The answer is 315 °
